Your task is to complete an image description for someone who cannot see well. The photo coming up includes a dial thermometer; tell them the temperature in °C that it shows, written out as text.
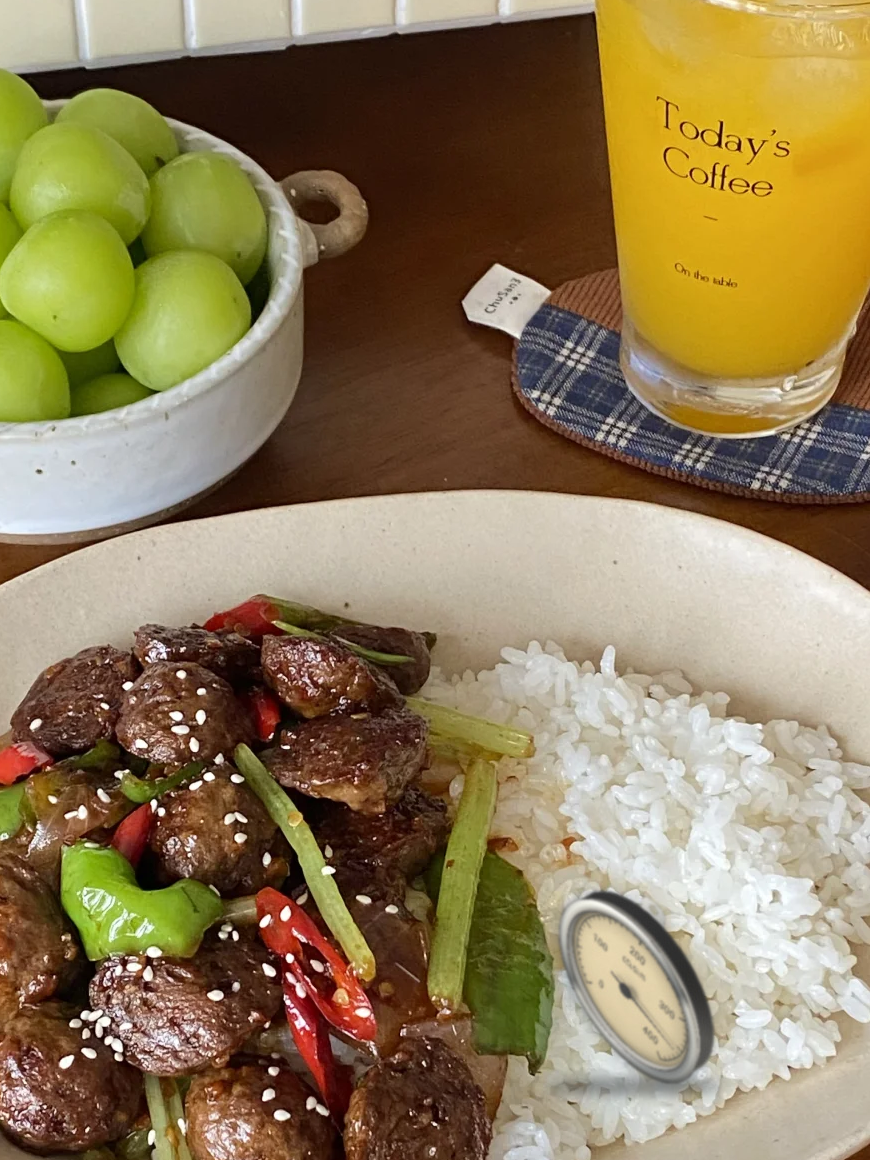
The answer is 350 °C
